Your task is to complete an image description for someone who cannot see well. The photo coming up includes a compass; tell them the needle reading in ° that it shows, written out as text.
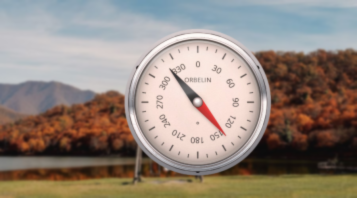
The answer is 140 °
